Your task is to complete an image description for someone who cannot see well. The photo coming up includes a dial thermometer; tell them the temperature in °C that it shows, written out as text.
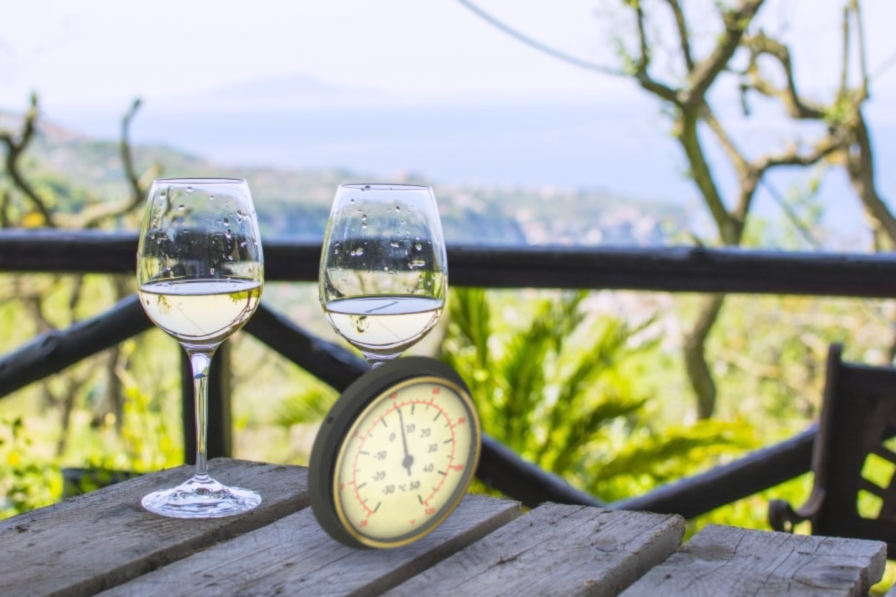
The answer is 5 °C
